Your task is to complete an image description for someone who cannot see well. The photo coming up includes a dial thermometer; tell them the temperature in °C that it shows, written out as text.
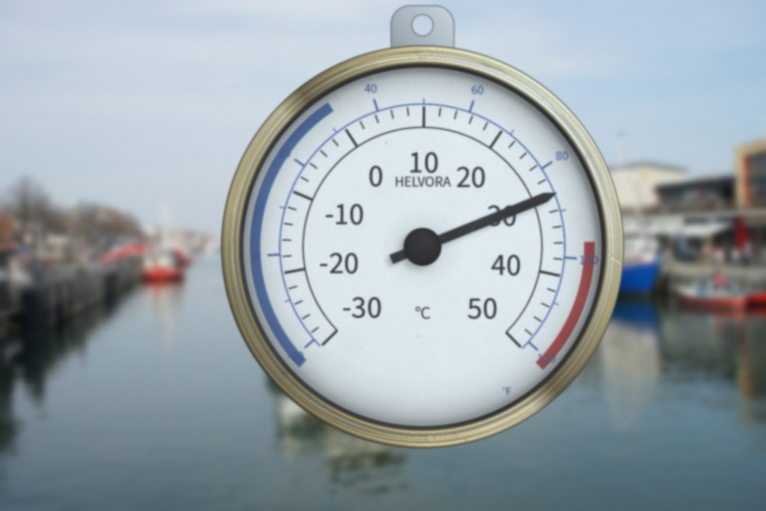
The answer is 30 °C
